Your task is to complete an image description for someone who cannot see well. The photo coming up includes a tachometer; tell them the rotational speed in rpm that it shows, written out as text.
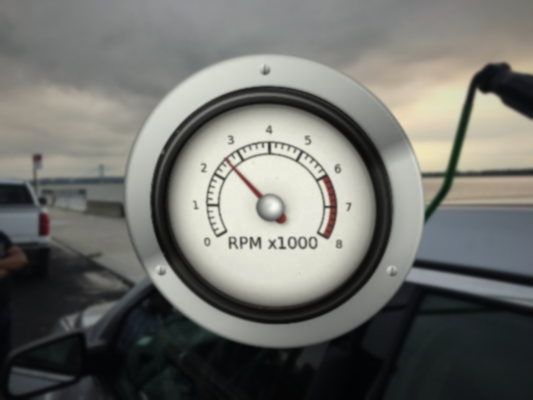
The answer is 2600 rpm
